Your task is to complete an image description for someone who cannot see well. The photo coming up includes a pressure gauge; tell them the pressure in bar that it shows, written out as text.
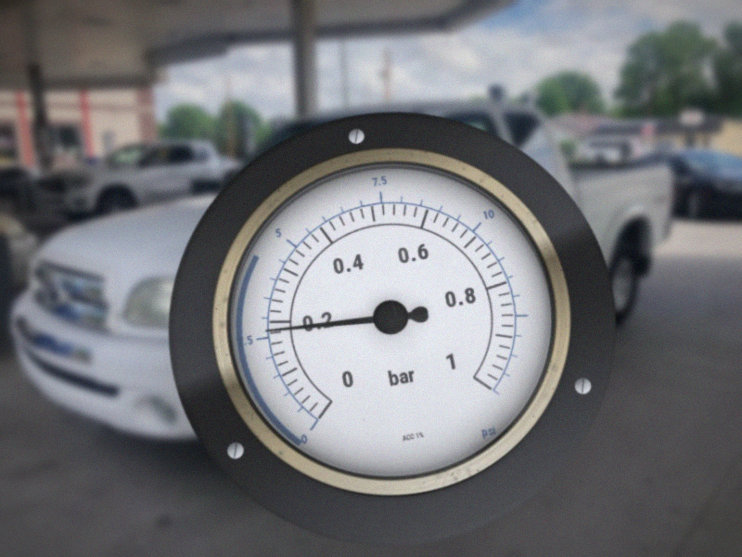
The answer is 0.18 bar
